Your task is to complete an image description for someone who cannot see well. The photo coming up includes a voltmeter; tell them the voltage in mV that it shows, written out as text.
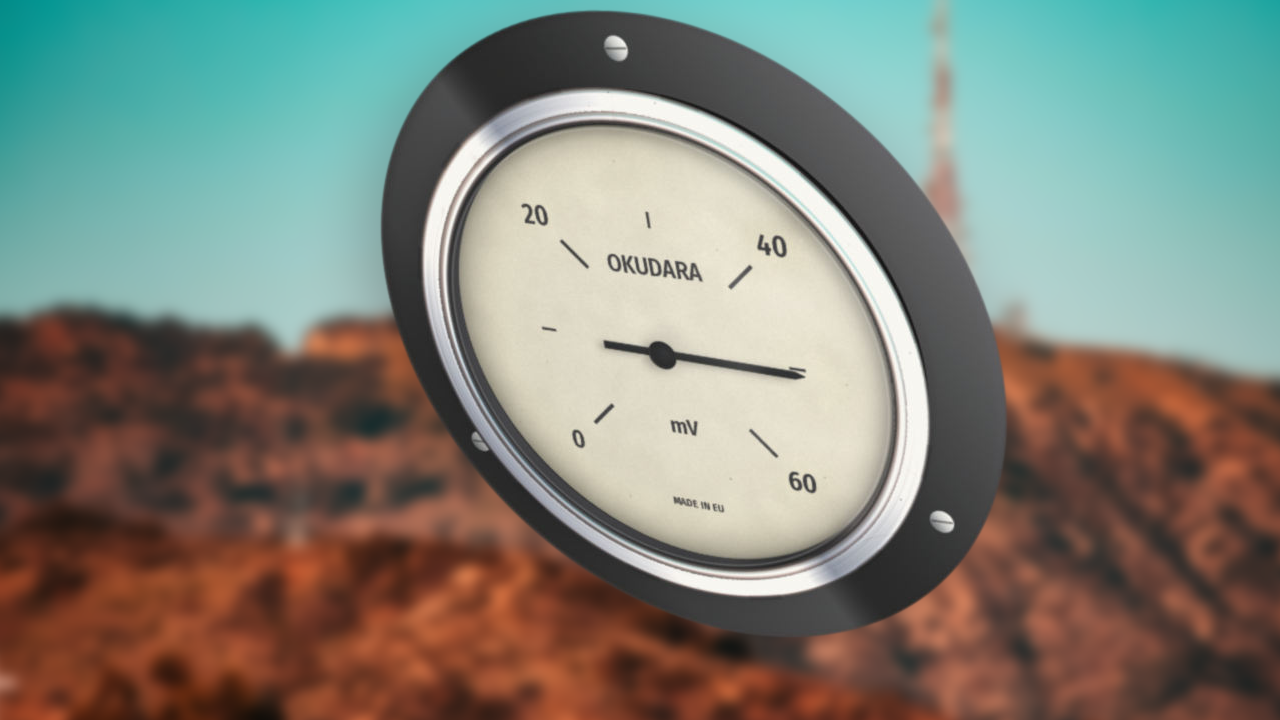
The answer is 50 mV
